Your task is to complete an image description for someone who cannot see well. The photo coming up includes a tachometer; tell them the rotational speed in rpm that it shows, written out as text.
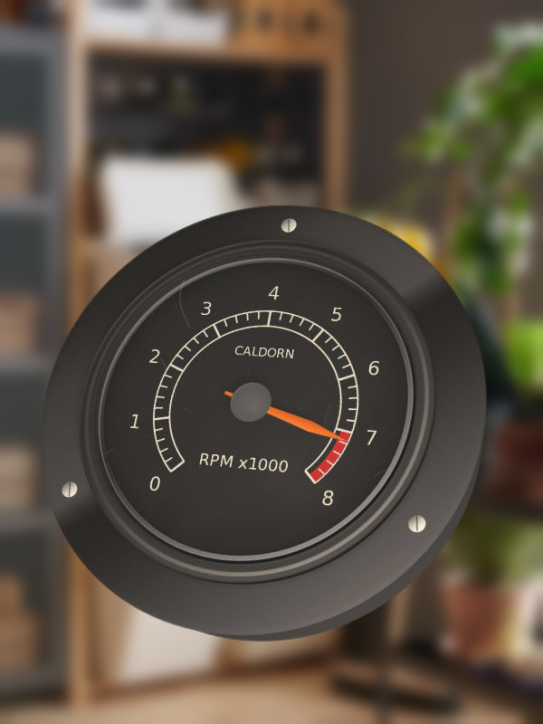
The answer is 7200 rpm
